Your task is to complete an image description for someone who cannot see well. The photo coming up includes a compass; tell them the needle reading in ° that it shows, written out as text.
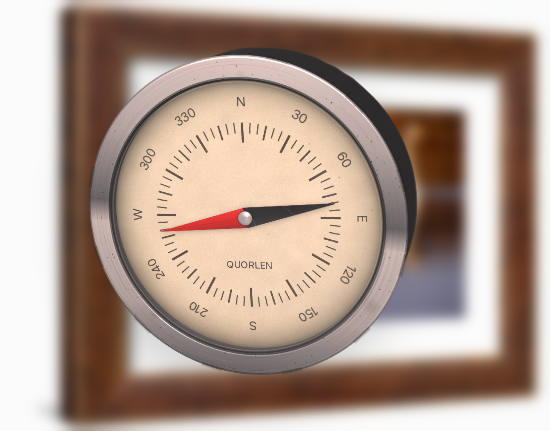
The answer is 260 °
